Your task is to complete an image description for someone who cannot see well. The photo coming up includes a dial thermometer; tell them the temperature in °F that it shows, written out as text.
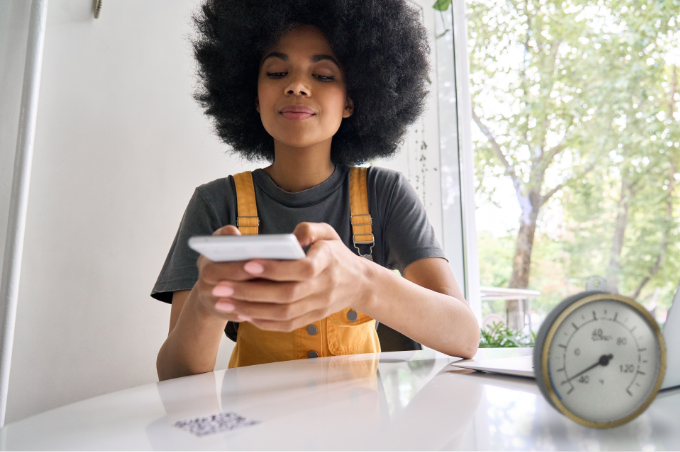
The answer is -30 °F
